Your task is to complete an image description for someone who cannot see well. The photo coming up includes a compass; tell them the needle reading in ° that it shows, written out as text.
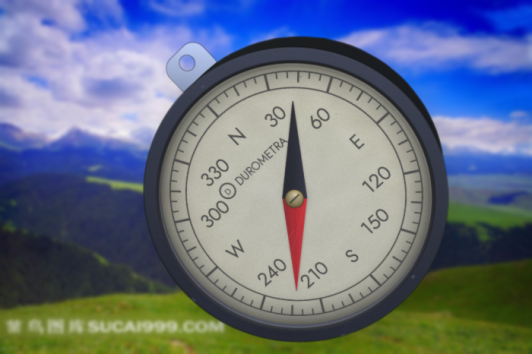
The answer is 222.5 °
